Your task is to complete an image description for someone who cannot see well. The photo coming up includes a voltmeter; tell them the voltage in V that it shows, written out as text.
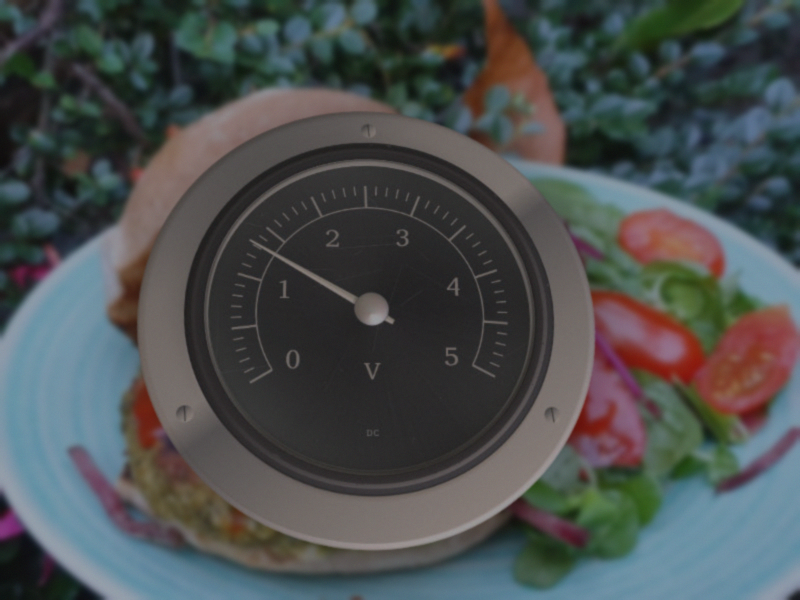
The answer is 1.3 V
